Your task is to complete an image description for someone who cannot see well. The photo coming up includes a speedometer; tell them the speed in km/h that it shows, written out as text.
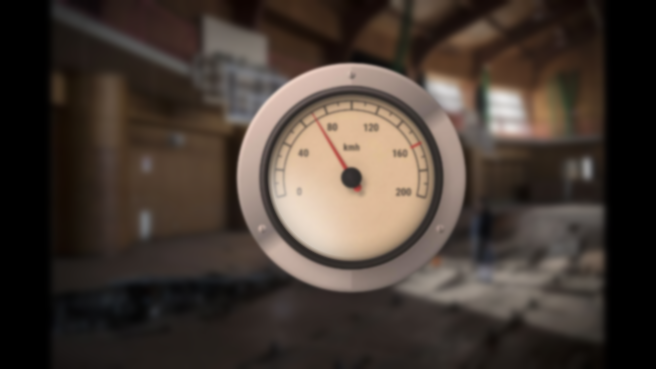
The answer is 70 km/h
